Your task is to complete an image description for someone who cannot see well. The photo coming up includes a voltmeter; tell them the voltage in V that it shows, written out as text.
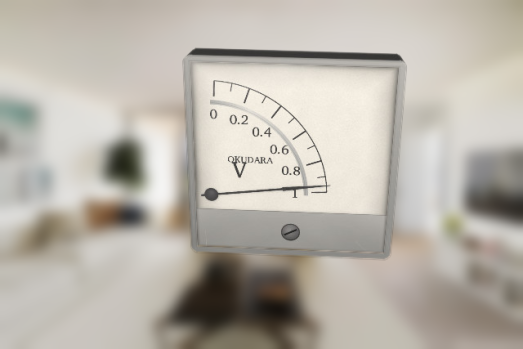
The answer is 0.95 V
